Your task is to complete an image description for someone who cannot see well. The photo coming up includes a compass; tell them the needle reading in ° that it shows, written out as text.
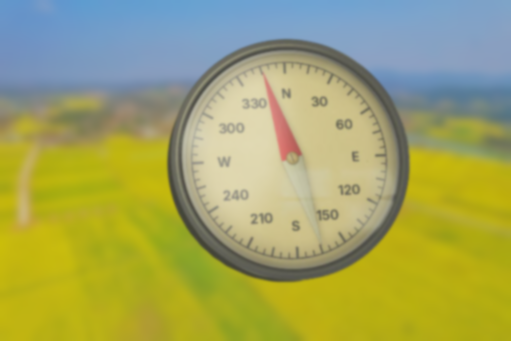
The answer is 345 °
